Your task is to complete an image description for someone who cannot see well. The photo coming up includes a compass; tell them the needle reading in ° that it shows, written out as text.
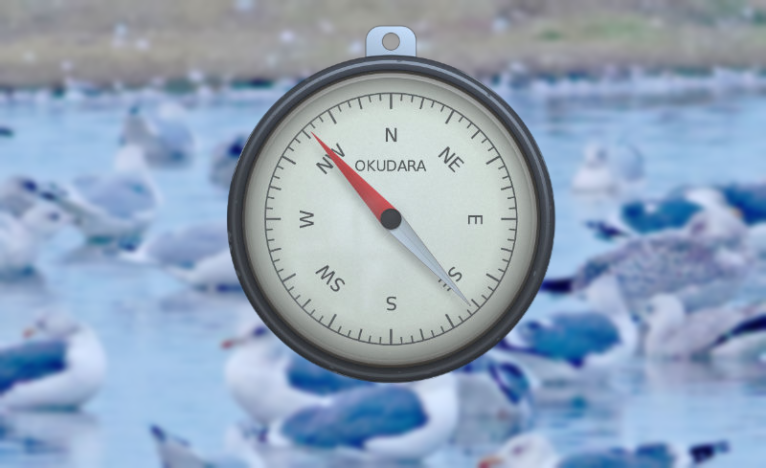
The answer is 317.5 °
